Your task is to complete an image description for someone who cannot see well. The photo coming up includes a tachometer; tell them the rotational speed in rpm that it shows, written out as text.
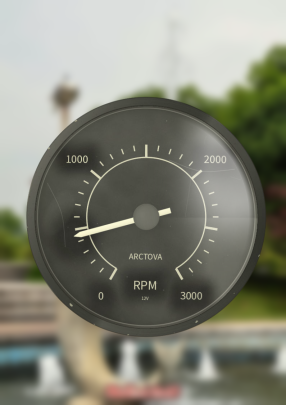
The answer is 450 rpm
